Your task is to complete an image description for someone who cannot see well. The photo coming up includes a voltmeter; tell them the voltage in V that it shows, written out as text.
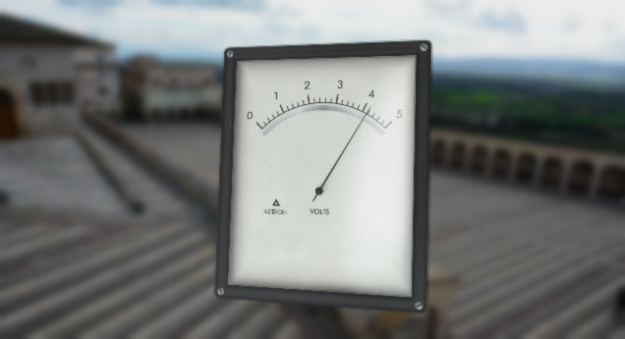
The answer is 4.2 V
